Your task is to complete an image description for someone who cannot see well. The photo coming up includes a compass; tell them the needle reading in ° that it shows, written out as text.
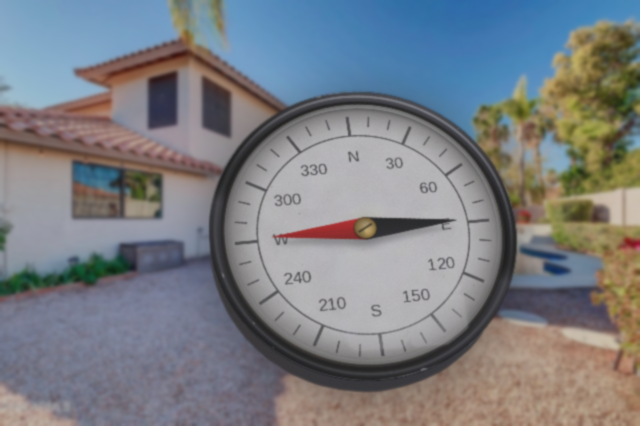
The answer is 270 °
